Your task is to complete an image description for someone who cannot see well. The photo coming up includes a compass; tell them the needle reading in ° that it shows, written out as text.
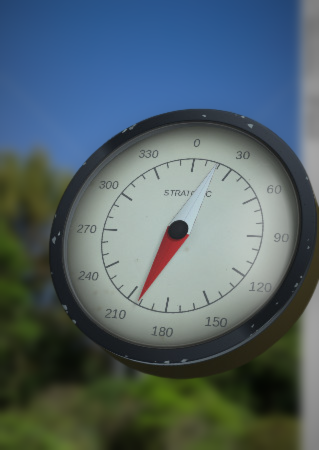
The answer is 200 °
